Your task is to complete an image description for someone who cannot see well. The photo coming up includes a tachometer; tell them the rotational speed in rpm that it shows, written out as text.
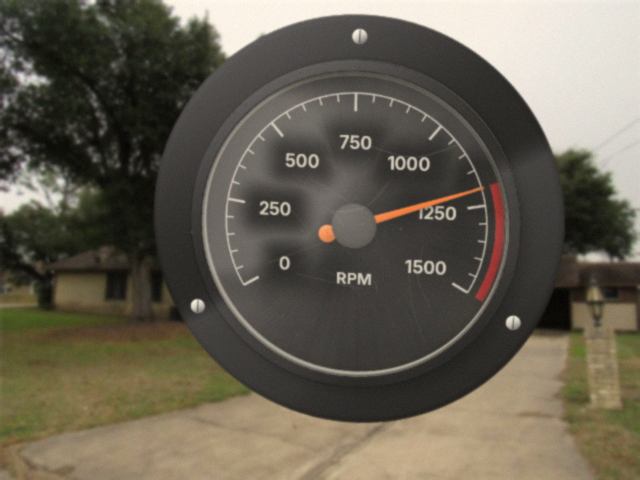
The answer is 1200 rpm
